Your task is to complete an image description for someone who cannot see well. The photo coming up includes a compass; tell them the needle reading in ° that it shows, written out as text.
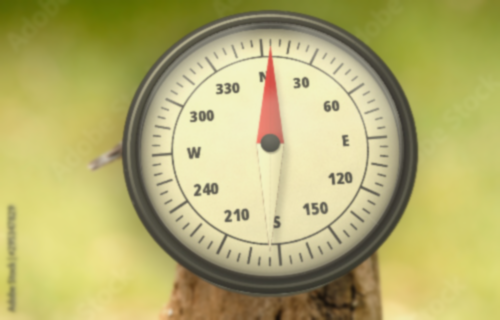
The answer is 5 °
